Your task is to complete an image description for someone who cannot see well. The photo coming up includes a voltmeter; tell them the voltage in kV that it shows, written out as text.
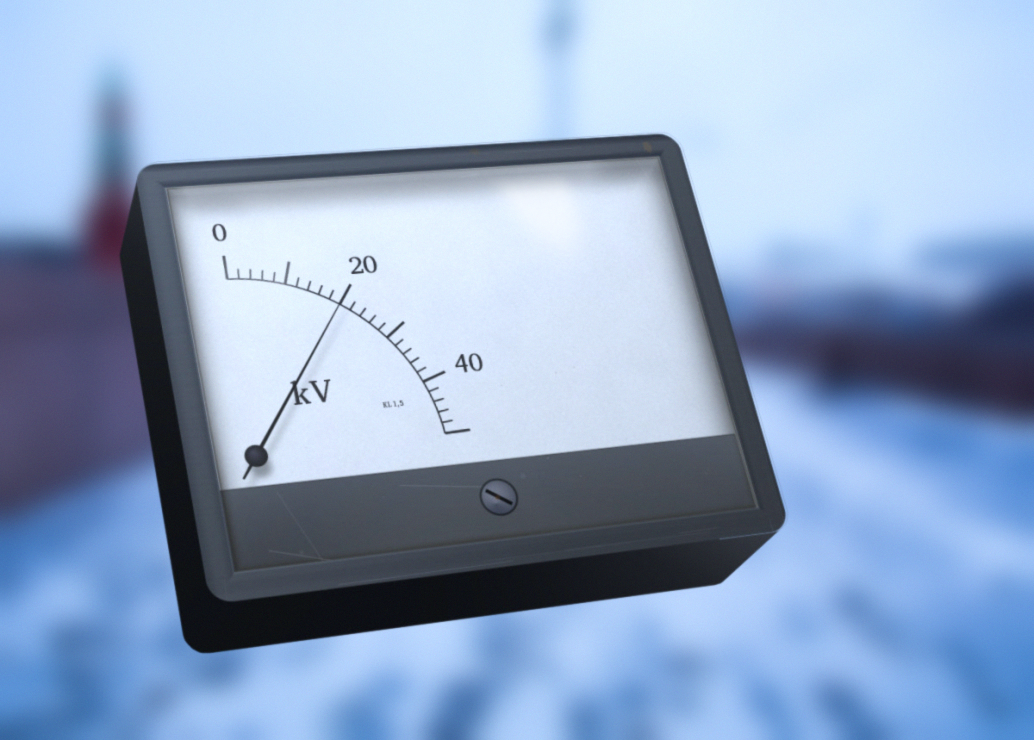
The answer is 20 kV
